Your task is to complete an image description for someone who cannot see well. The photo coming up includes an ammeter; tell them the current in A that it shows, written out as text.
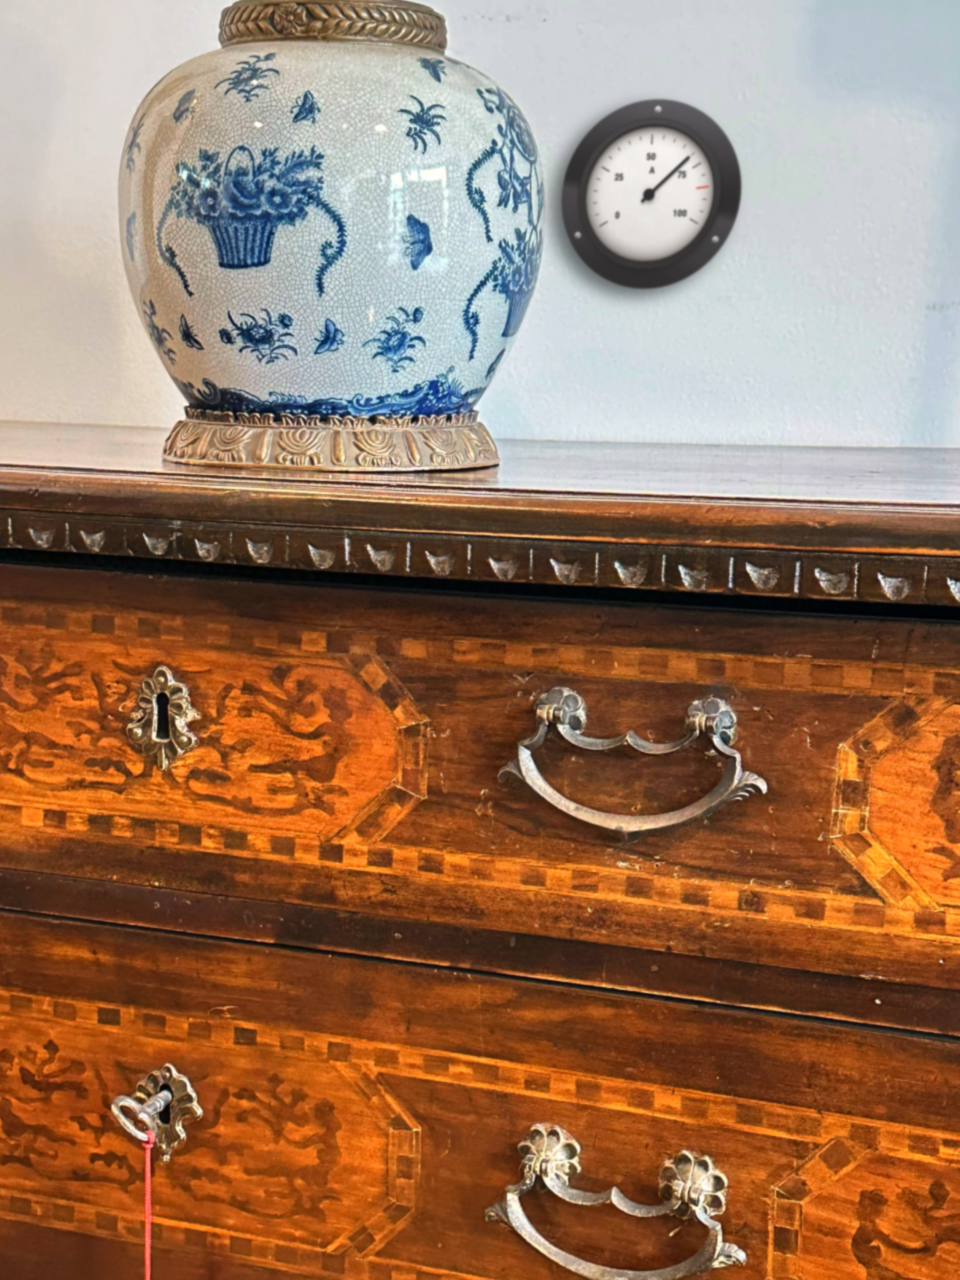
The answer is 70 A
